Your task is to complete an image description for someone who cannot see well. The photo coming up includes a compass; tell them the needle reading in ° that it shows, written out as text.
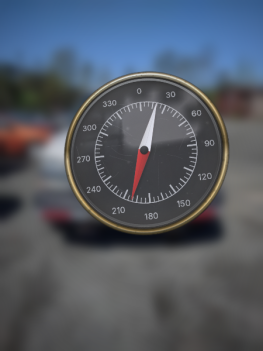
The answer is 200 °
